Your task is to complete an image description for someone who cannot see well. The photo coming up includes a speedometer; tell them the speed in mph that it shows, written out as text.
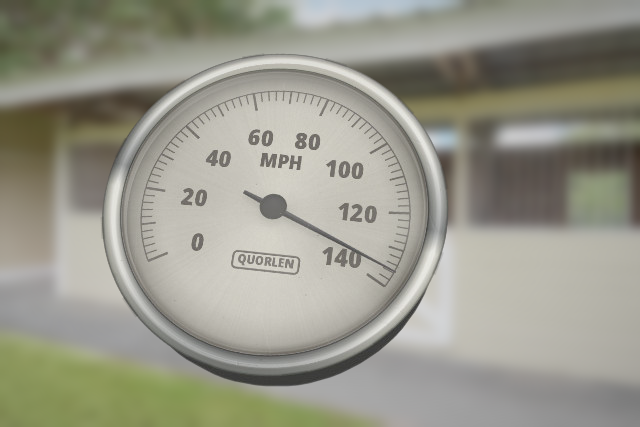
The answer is 136 mph
